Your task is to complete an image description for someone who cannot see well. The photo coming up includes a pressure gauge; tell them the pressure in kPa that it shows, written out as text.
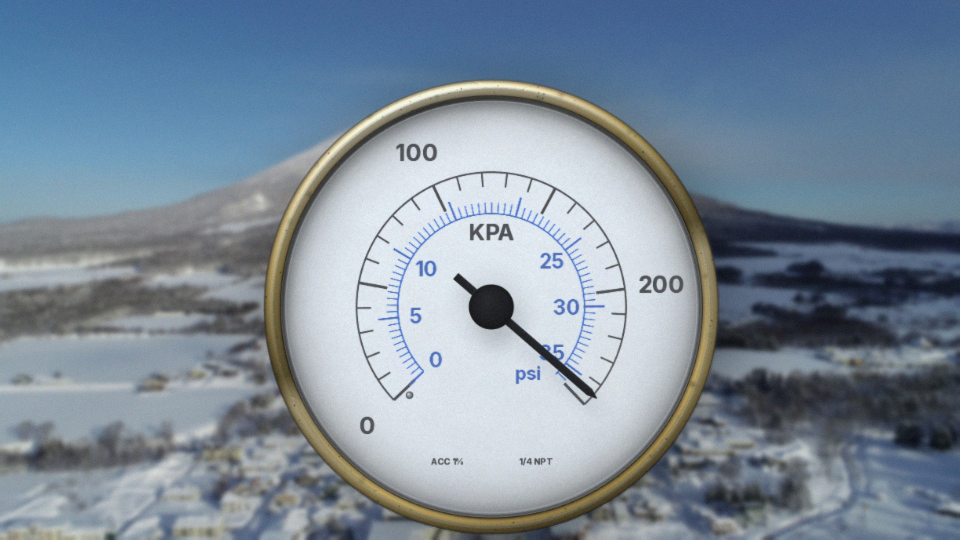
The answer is 245 kPa
